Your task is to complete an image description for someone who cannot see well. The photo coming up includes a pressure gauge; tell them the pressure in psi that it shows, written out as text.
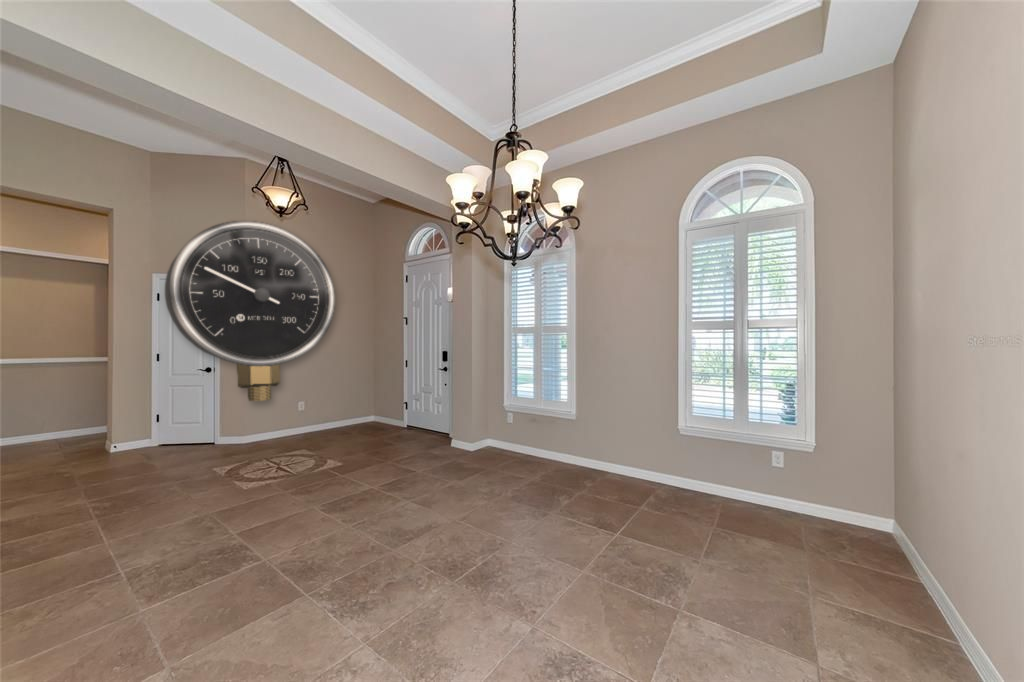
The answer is 80 psi
